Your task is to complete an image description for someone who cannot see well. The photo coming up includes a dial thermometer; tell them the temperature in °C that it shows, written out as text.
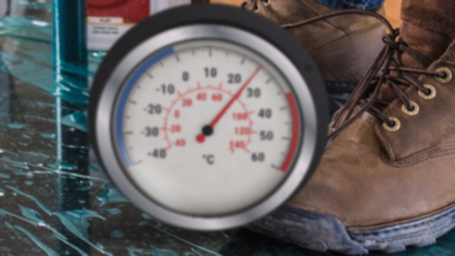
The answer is 25 °C
